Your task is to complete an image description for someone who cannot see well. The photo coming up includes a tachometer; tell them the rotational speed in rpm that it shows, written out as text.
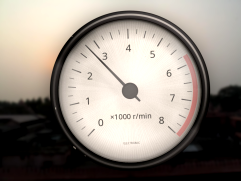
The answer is 2750 rpm
